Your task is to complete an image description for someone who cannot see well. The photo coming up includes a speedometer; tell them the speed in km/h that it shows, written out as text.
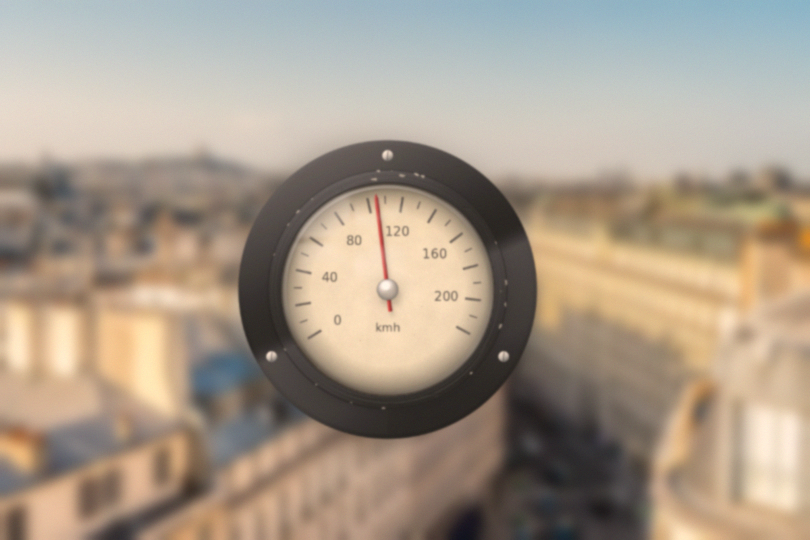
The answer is 105 km/h
